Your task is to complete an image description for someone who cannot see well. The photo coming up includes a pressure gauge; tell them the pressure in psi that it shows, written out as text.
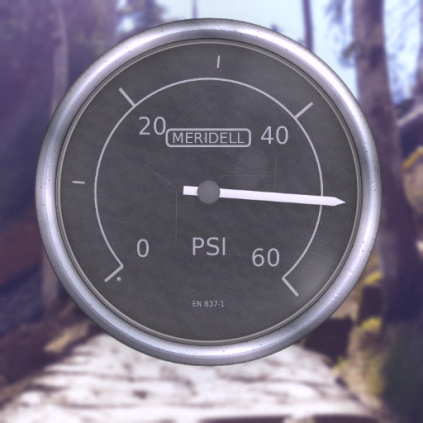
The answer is 50 psi
